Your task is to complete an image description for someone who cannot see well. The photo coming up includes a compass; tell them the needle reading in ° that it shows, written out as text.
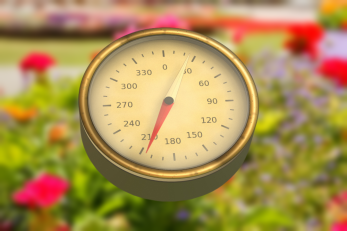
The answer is 205 °
